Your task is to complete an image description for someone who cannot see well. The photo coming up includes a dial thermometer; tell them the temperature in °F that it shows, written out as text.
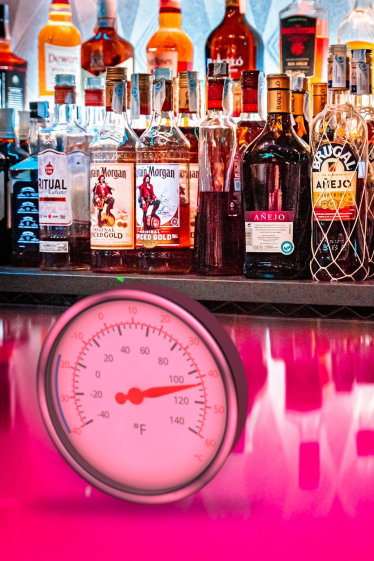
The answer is 108 °F
